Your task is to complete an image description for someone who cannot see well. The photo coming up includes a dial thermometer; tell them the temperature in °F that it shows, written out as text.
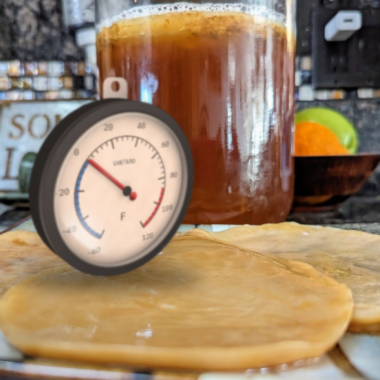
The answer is 0 °F
